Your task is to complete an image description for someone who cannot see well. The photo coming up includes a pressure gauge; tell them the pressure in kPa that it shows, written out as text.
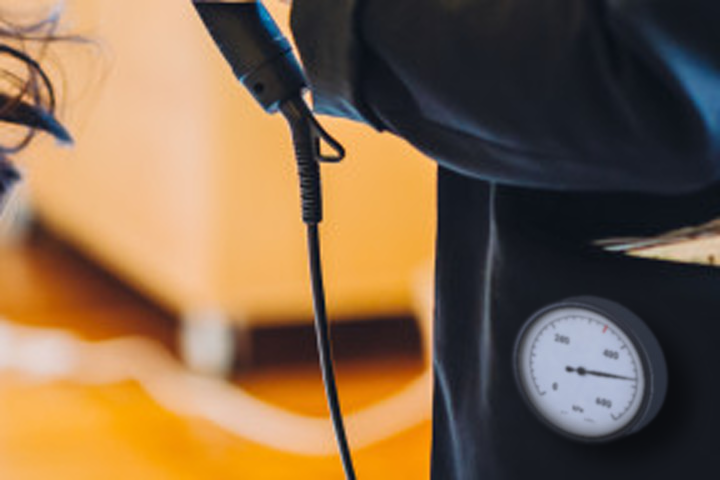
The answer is 480 kPa
